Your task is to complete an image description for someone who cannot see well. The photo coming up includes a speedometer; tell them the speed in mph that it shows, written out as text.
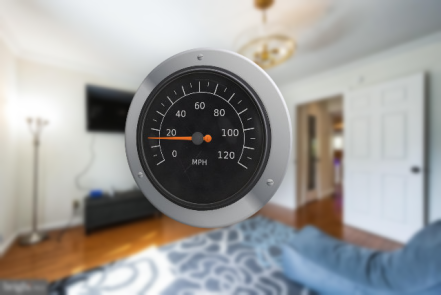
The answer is 15 mph
